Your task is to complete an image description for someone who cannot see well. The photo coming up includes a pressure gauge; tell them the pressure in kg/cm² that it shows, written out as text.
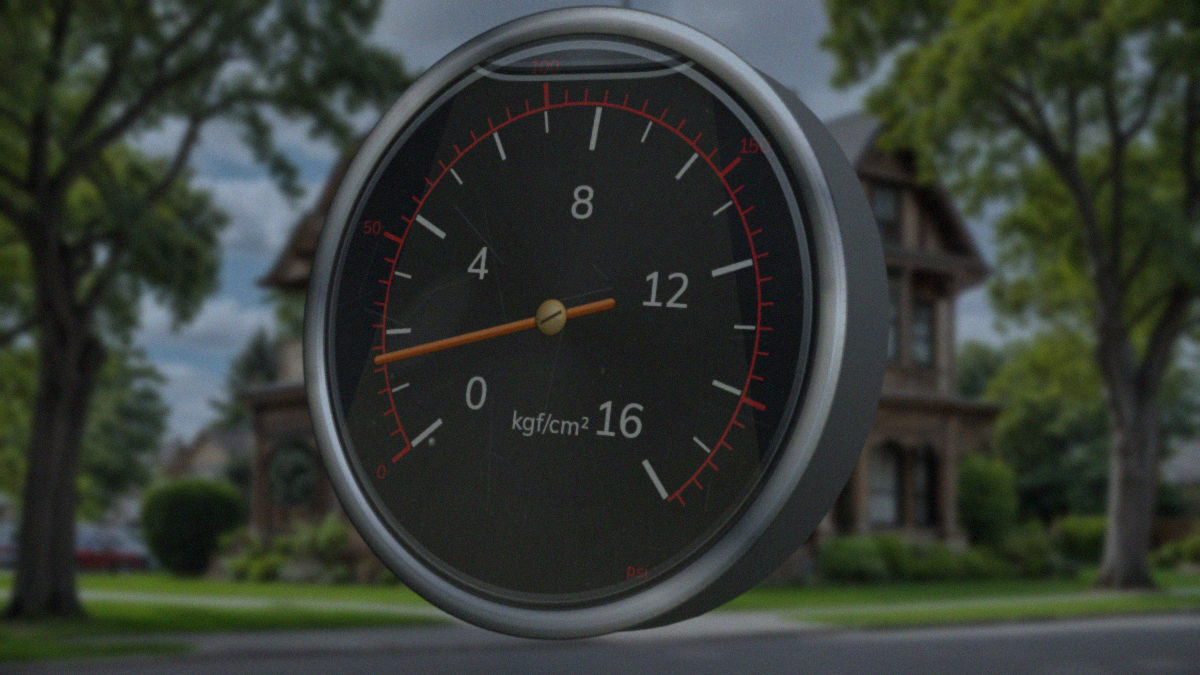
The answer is 1.5 kg/cm²
